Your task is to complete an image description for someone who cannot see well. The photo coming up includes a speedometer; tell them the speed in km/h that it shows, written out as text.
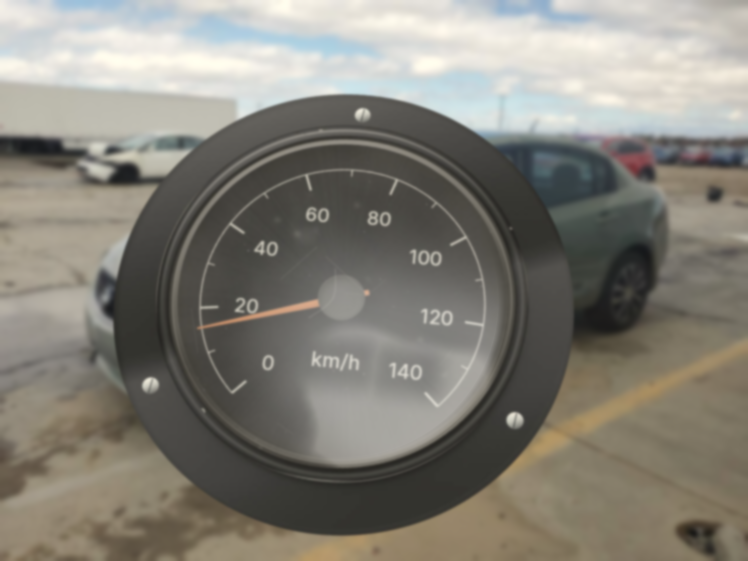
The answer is 15 km/h
